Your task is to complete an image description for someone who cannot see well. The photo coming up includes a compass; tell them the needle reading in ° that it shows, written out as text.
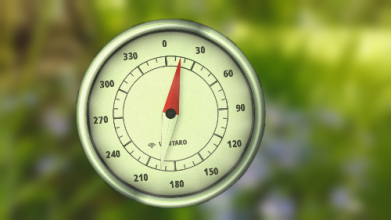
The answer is 15 °
